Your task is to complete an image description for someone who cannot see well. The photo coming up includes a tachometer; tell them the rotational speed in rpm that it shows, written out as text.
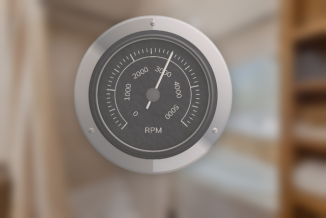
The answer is 3000 rpm
